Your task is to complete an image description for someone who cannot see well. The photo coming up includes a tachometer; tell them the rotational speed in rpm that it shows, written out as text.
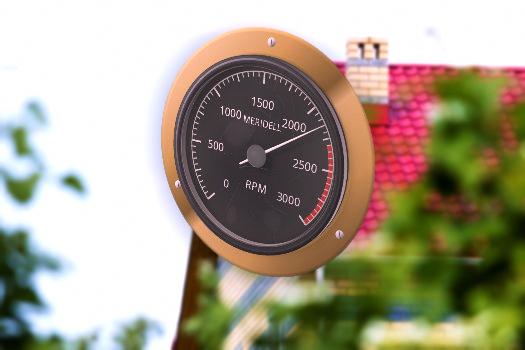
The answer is 2150 rpm
